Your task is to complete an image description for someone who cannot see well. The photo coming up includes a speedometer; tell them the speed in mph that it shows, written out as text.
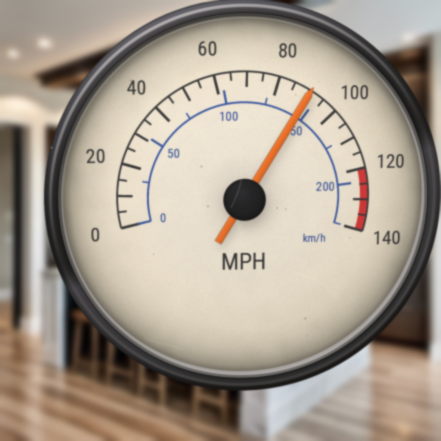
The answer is 90 mph
